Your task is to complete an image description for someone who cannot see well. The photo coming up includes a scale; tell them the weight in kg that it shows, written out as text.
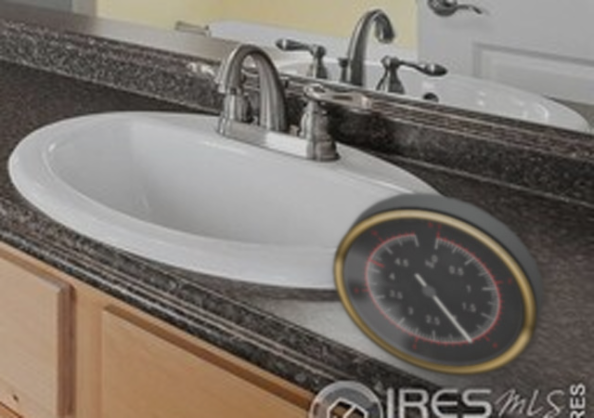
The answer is 2 kg
